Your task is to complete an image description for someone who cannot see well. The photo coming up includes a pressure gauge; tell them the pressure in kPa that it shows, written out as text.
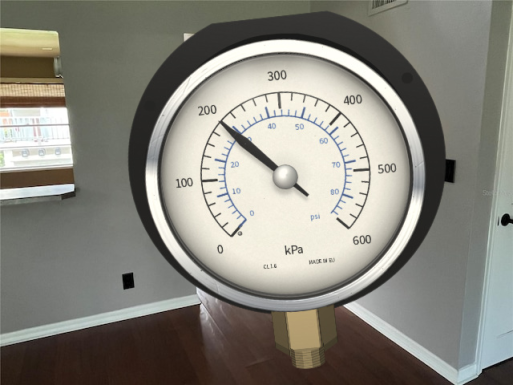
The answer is 200 kPa
